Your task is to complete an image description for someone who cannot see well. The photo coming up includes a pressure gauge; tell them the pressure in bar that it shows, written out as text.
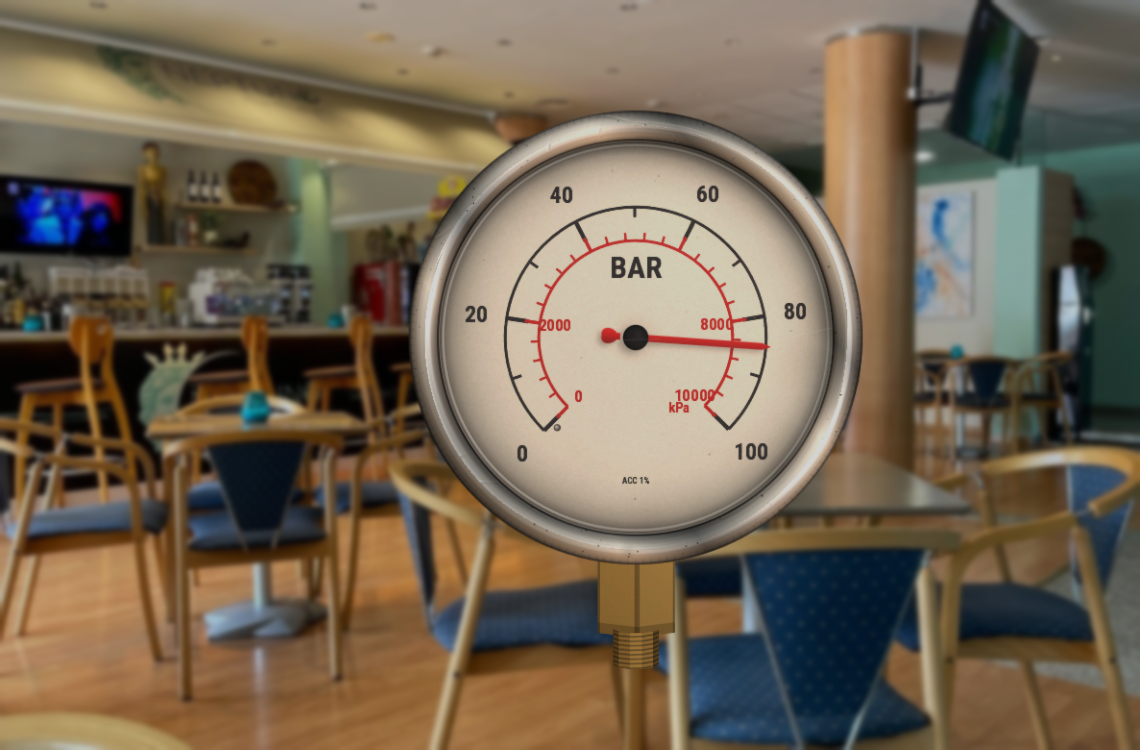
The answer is 85 bar
